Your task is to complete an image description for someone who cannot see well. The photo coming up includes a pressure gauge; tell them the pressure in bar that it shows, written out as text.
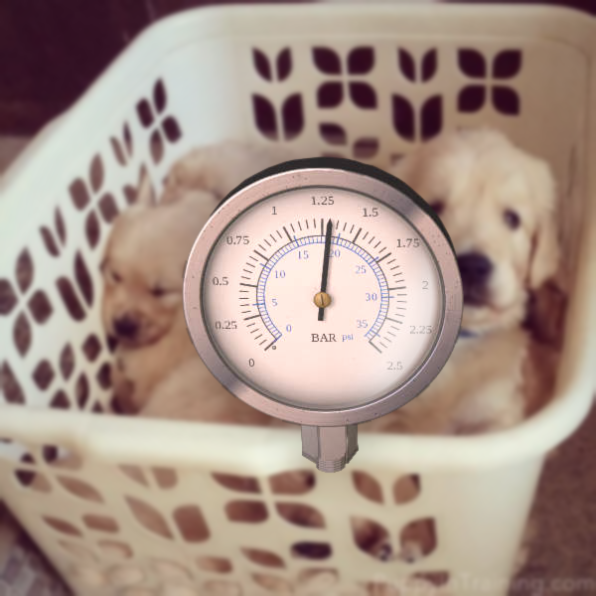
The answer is 1.3 bar
